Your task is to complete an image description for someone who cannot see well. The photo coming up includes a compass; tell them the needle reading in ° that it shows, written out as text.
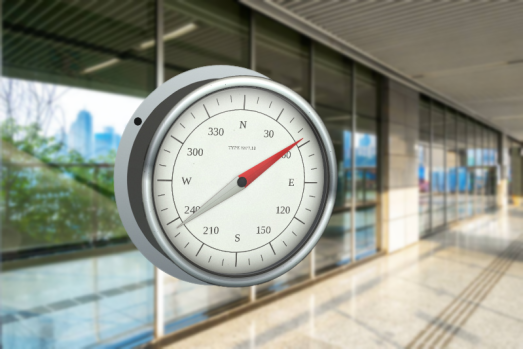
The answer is 55 °
